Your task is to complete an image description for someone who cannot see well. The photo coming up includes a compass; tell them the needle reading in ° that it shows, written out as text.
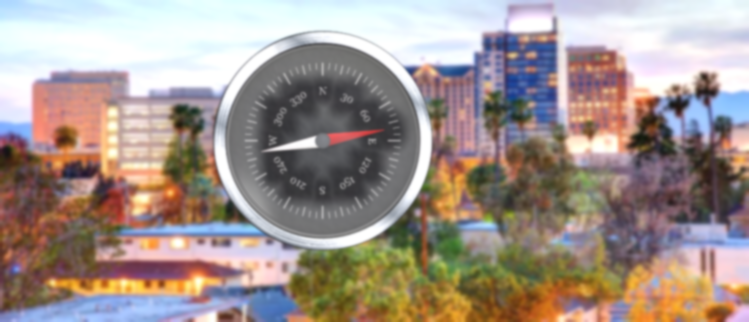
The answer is 80 °
